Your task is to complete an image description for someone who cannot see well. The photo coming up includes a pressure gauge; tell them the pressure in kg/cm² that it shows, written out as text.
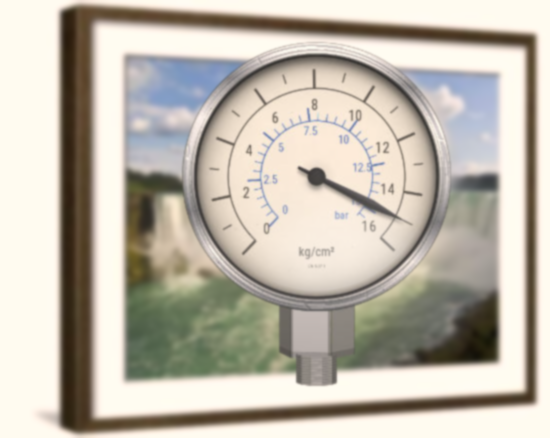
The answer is 15 kg/cm²
